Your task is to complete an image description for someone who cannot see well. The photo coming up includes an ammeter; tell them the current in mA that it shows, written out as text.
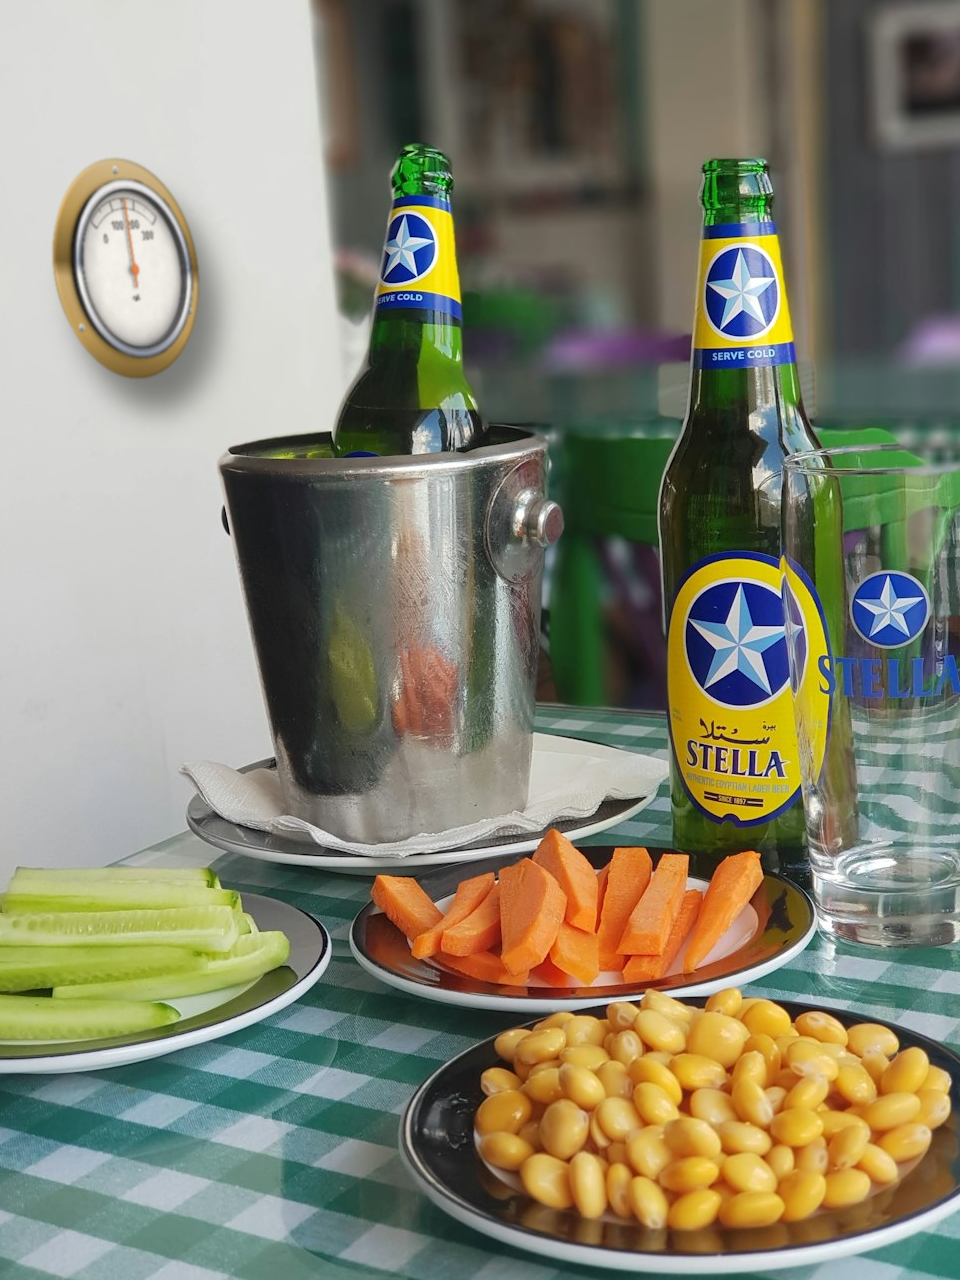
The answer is 150 mA
